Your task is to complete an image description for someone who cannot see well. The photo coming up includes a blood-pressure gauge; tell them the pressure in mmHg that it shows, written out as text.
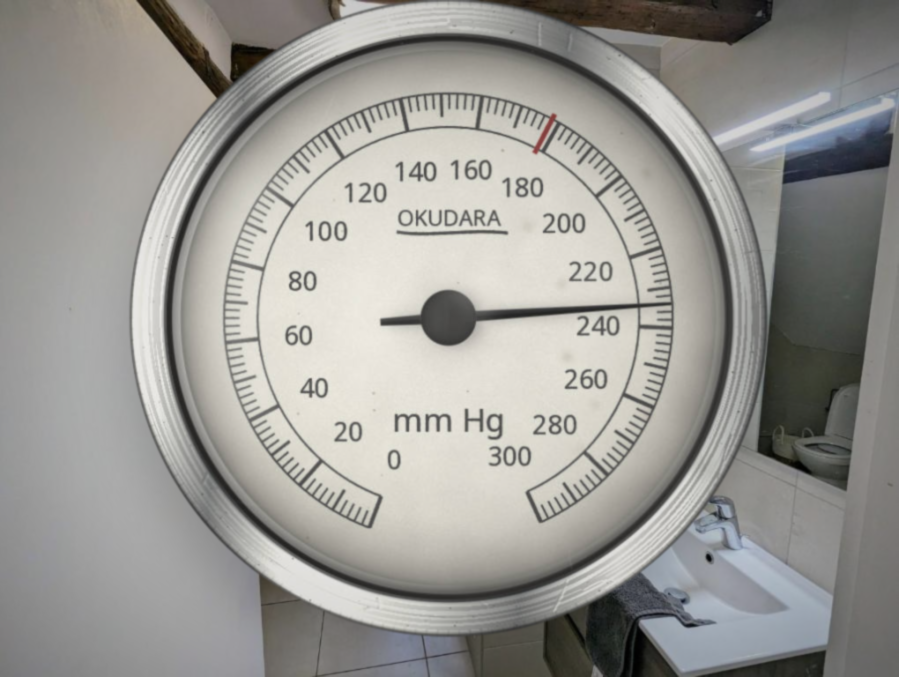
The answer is 234 mmHg
